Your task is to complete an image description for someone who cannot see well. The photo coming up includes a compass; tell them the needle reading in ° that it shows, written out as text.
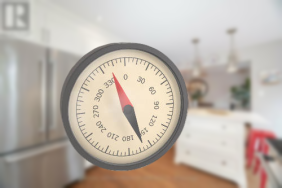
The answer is 340 °
